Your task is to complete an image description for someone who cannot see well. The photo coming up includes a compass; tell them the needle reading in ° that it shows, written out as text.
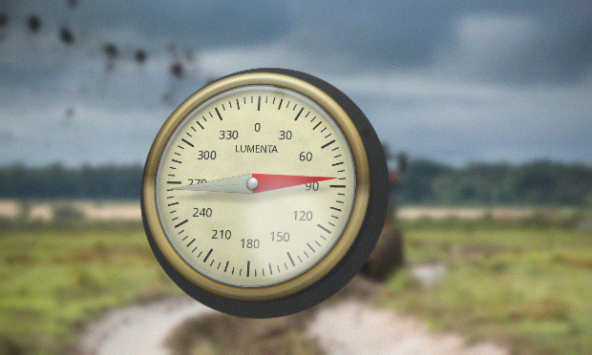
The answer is 85 °
